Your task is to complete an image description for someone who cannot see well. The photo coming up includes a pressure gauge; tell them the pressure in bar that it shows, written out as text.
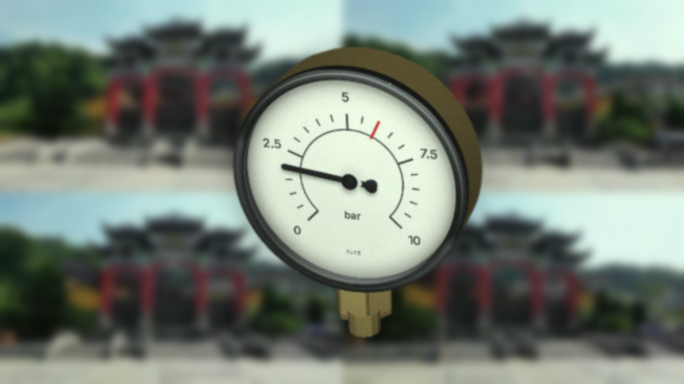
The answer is 2 bar
